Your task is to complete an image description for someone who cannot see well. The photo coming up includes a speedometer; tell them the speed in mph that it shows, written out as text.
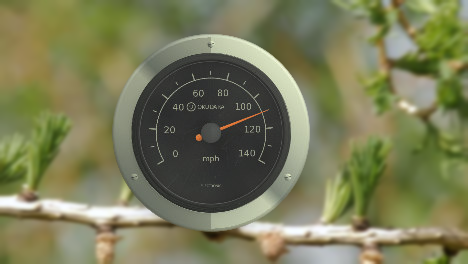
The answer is 110 mph
